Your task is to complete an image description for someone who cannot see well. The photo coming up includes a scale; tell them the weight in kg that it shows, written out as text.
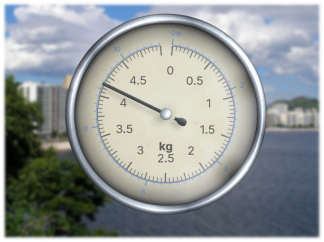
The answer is 4.15 kg
